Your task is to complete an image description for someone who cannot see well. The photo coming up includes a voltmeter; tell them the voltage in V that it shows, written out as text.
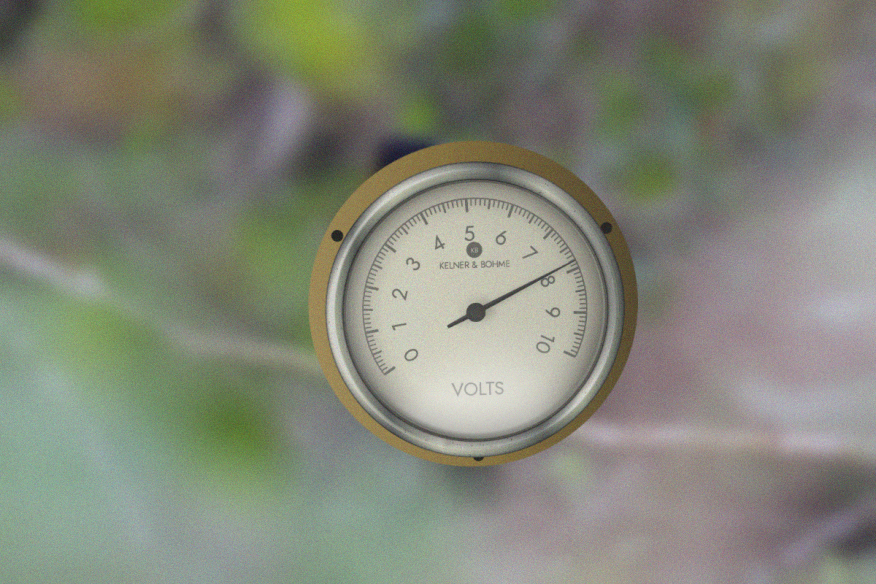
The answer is 7.8 V
